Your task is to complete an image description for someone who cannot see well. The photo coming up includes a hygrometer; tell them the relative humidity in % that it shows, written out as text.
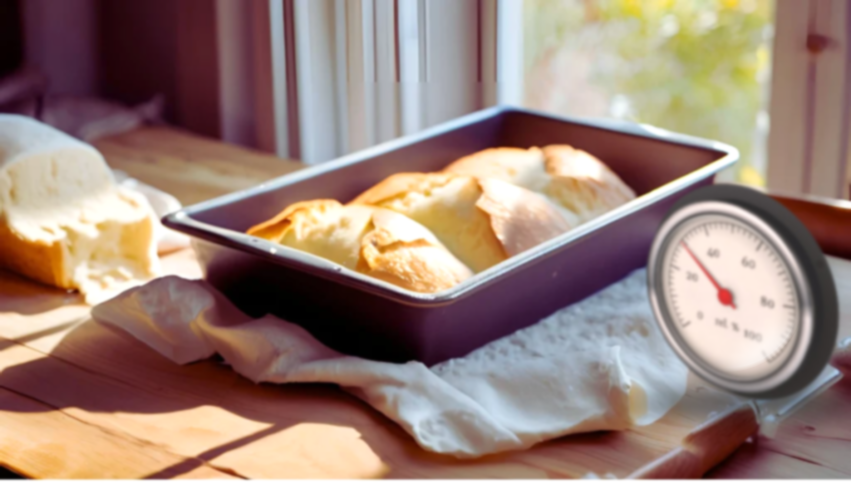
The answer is 30 %
